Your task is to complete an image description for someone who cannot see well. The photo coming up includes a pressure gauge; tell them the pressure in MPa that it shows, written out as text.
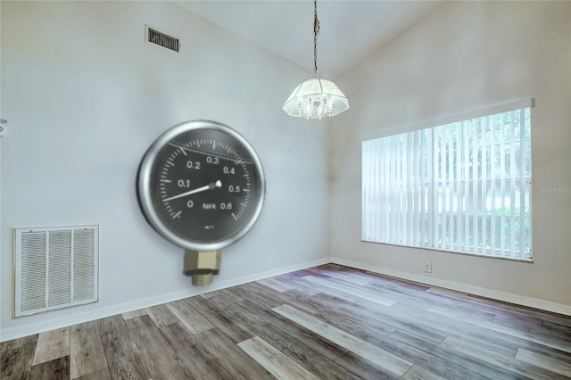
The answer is 0.05 MPa
